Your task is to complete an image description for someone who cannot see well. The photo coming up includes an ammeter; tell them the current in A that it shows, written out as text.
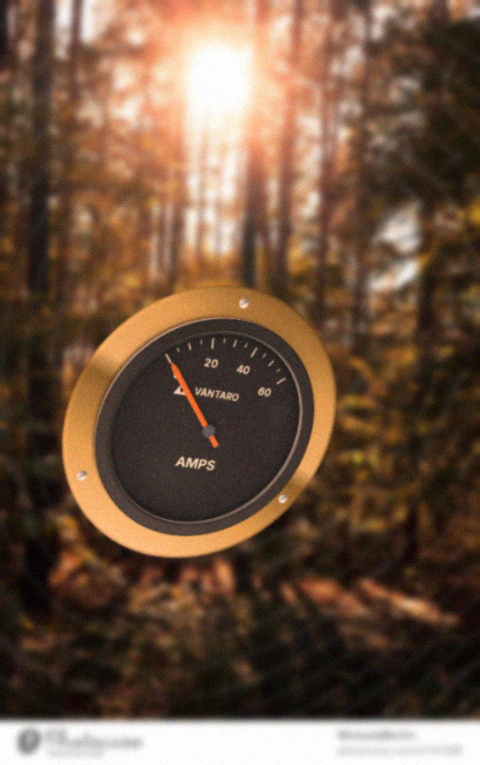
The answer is 0 A
